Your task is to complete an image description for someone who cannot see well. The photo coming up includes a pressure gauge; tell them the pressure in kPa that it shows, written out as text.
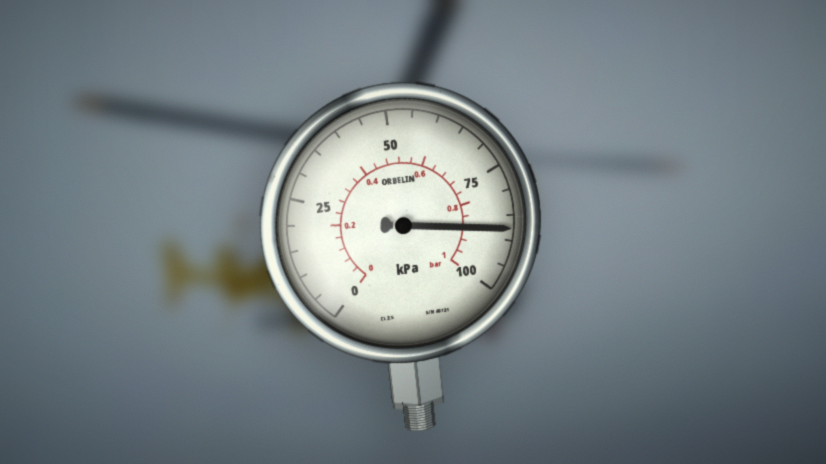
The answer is 87.5 kPa
